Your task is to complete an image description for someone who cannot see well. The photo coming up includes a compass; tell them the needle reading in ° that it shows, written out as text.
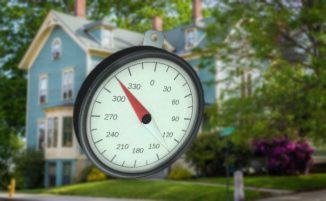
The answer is 315 °
